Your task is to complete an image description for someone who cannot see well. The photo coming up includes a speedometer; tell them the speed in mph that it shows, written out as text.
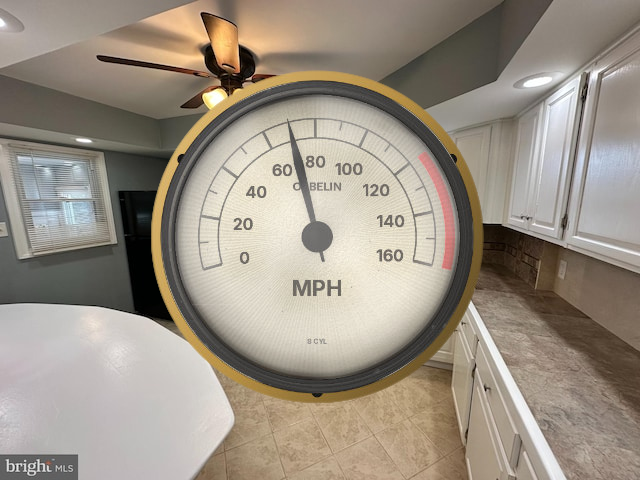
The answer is 70 mph
